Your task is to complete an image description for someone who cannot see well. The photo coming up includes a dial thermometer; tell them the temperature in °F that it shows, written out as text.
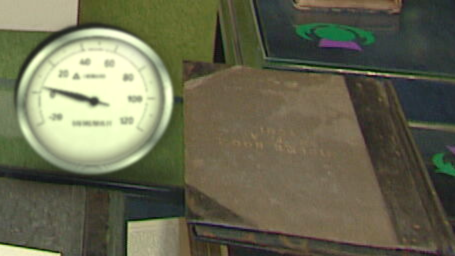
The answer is 5 °F
